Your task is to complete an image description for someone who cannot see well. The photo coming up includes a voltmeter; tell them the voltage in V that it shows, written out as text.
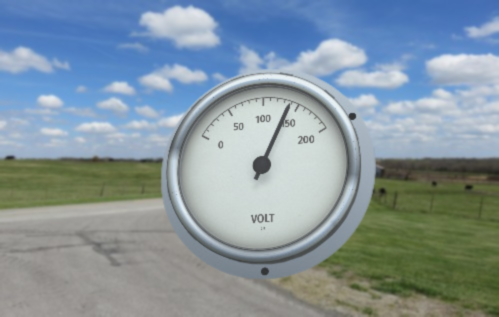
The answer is 140 V
